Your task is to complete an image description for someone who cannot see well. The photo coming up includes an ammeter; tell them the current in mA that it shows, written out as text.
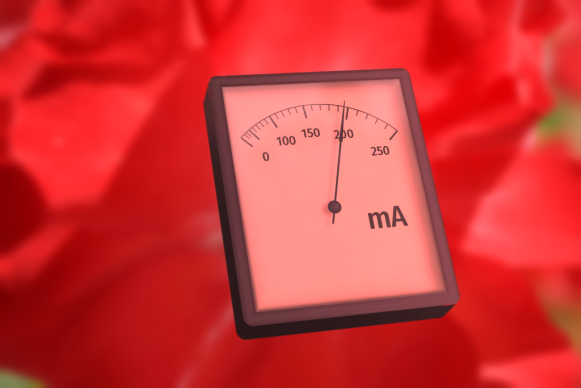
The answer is 195 mA
